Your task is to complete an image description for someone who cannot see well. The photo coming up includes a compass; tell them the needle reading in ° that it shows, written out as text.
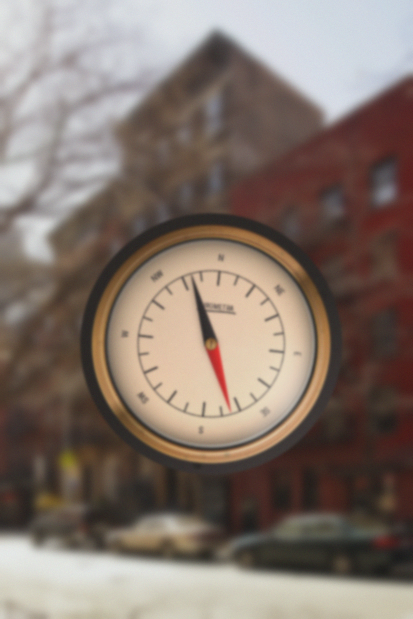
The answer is 157.5 °
